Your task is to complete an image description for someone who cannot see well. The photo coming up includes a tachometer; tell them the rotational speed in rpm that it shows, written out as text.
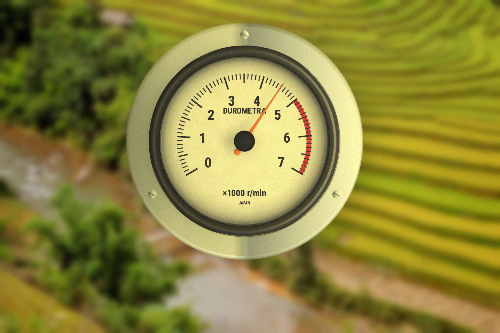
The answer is 4500 rpm
